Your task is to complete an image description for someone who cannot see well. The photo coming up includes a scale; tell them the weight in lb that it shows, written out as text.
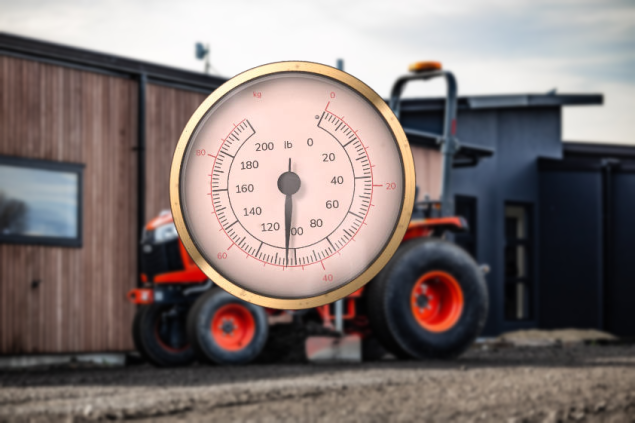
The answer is 104 lb
